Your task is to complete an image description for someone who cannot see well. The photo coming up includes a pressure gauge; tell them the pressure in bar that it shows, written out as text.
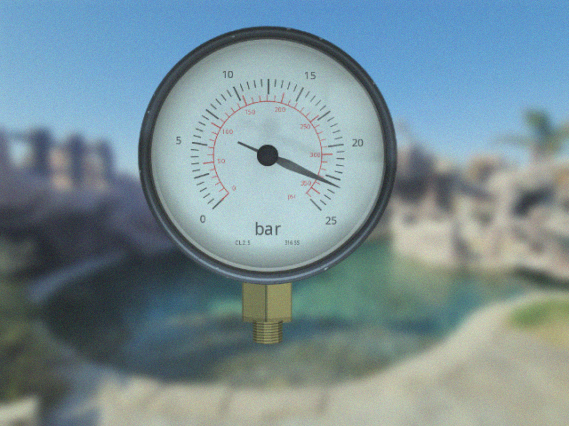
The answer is 23 bar
